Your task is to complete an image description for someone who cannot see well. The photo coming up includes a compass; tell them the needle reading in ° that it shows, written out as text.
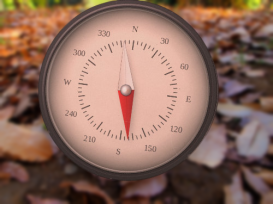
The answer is 170 °
